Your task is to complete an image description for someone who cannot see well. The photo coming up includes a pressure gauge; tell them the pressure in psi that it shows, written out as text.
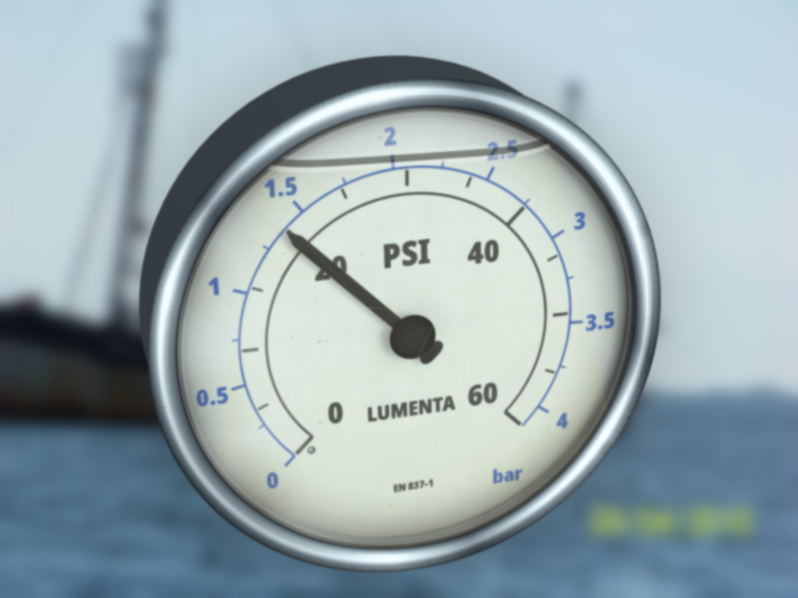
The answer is 20 psi
